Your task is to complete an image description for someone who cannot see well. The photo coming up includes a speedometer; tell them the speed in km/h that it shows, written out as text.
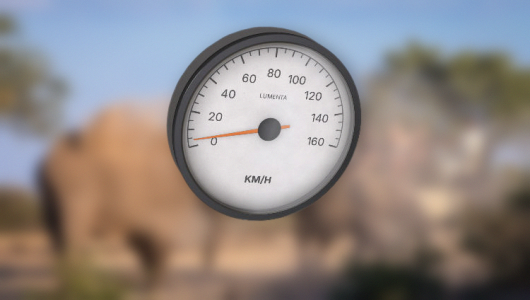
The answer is 5 km/h
